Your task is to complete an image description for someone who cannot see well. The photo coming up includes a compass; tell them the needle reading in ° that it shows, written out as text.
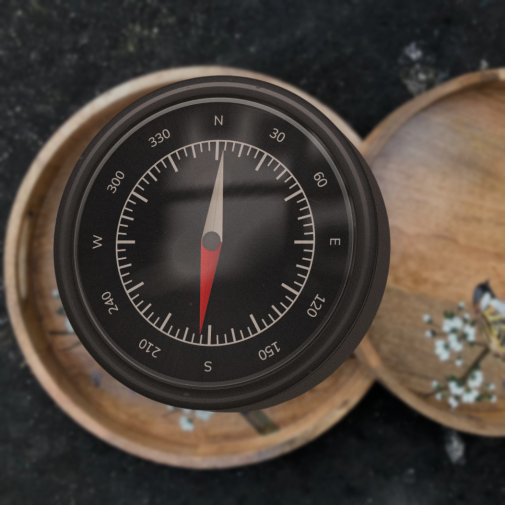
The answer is 185 °
